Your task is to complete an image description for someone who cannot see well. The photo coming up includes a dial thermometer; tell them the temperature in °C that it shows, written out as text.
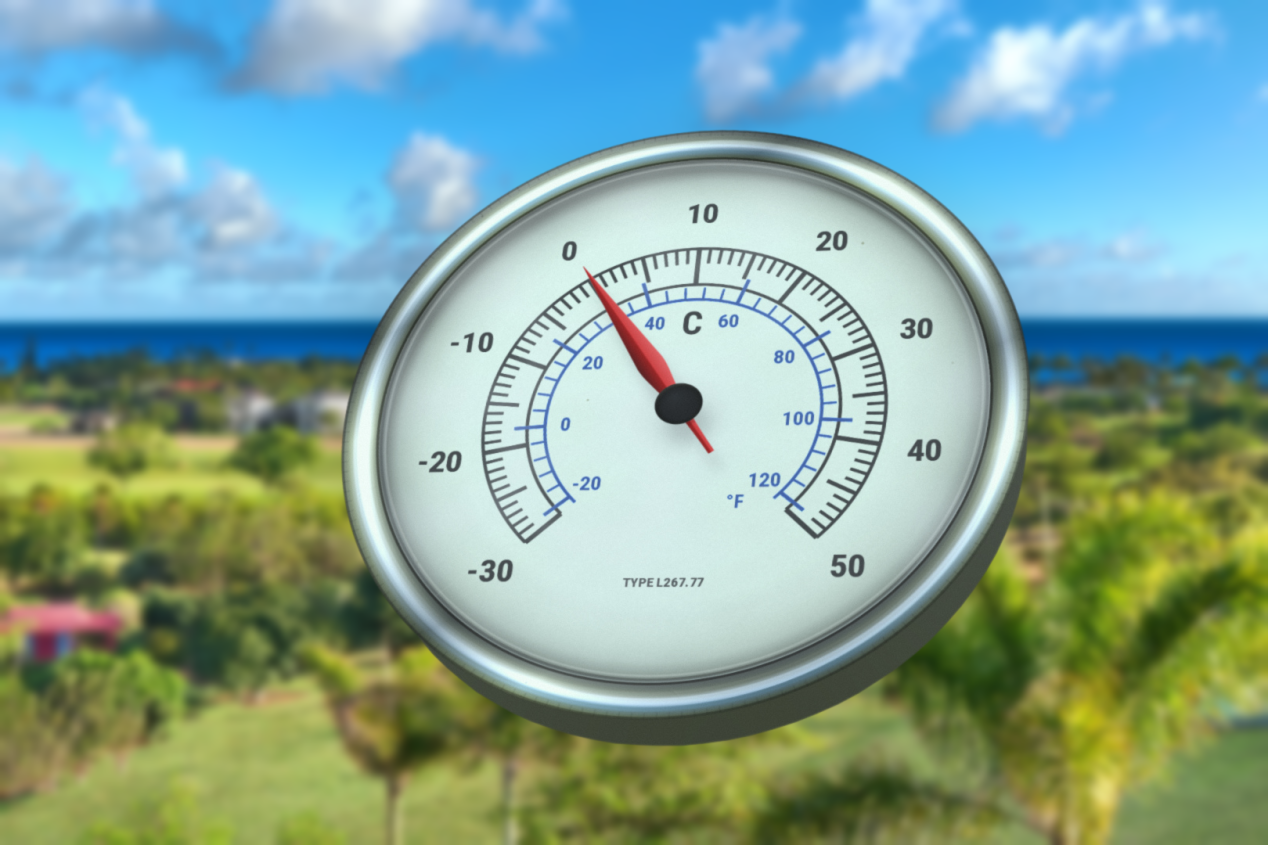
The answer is 0 °C
